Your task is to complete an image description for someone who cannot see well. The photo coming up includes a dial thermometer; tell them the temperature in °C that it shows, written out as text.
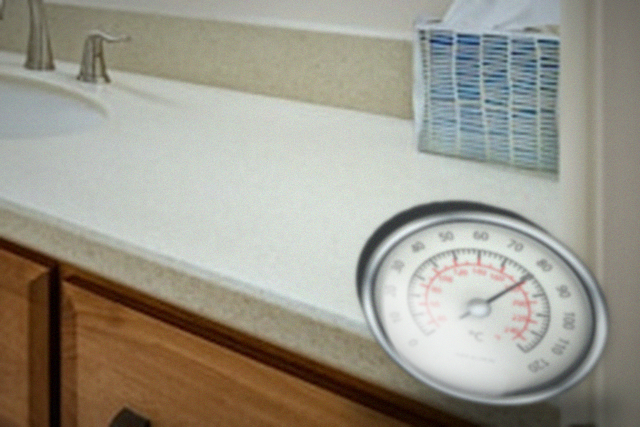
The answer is 80 °C
